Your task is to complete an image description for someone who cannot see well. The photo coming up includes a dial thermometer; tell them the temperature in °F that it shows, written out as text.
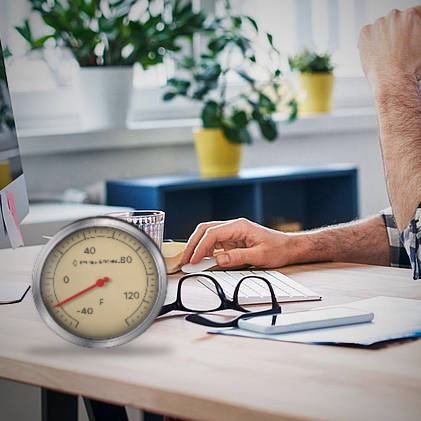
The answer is -20 °F
